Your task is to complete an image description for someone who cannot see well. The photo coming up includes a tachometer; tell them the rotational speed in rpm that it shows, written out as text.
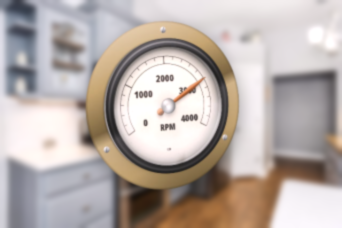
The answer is 3000 rpm
